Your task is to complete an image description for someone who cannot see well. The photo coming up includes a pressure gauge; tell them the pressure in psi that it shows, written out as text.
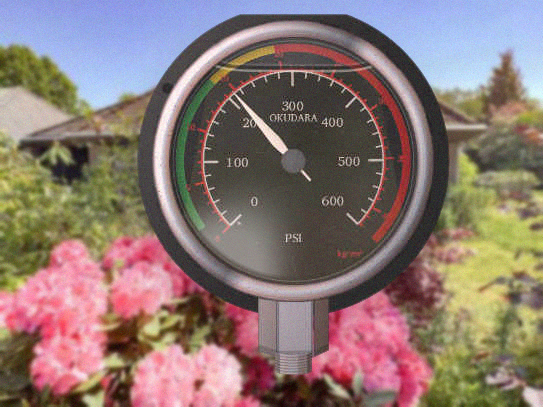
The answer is 210 psi
